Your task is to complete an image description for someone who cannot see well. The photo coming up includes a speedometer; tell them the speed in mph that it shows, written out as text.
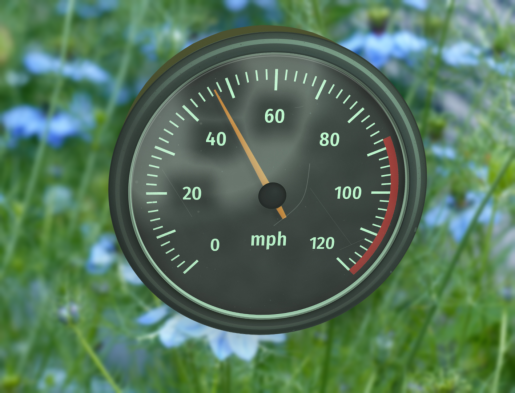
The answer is 47 mph
